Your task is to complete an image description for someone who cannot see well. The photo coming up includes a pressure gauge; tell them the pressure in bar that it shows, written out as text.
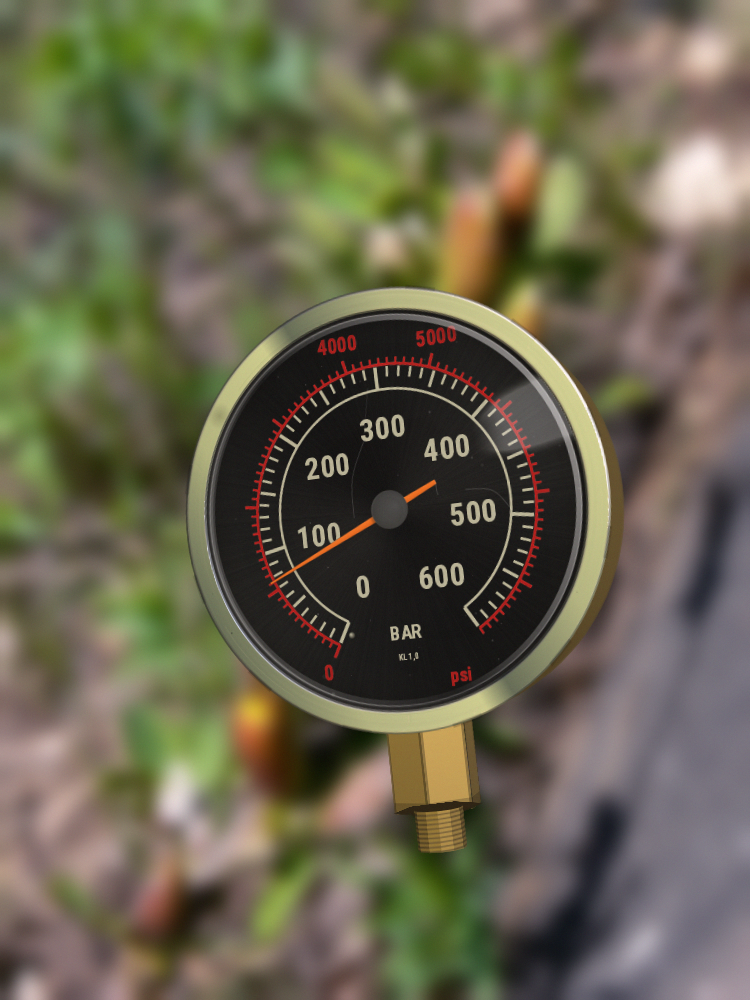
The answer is 75 bar
